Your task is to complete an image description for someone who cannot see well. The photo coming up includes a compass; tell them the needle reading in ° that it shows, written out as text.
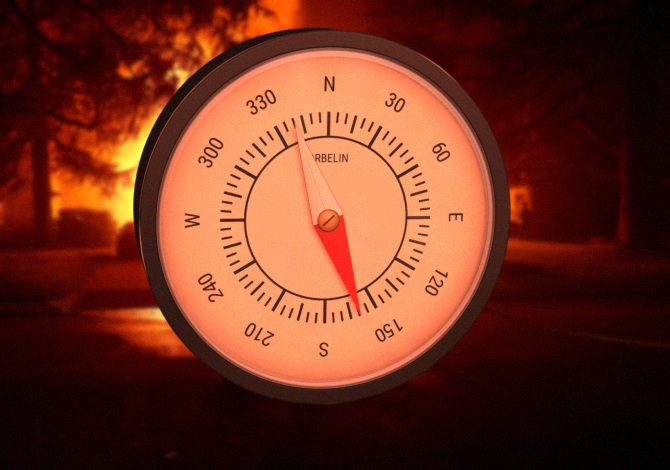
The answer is 160 °
